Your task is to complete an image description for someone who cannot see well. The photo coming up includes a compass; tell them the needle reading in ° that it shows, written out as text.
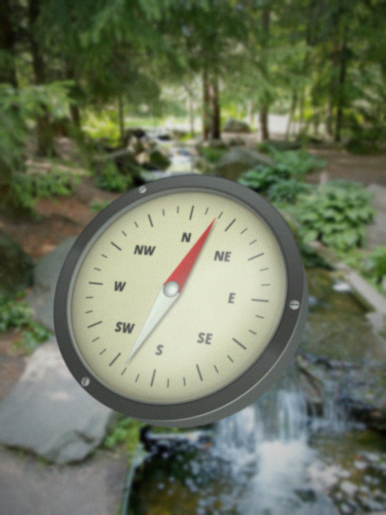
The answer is 20 °
